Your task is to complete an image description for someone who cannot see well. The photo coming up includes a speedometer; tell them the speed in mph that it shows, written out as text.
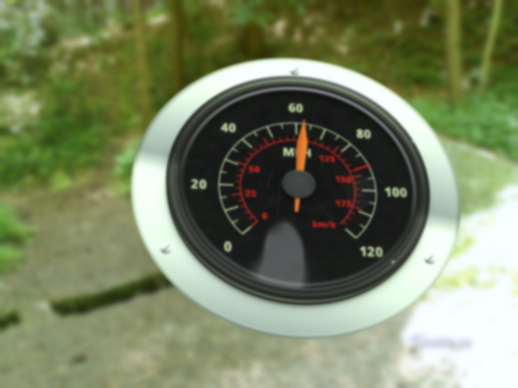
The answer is 62.5 mph
